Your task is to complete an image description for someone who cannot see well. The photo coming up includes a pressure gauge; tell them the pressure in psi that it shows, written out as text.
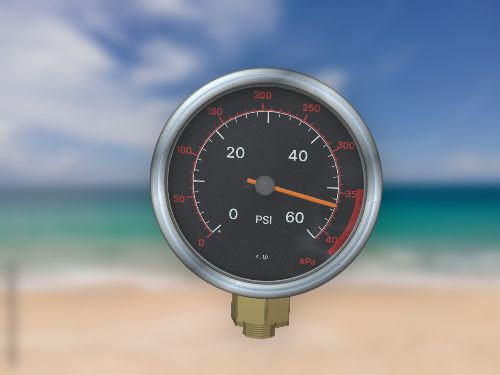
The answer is 53 psi
